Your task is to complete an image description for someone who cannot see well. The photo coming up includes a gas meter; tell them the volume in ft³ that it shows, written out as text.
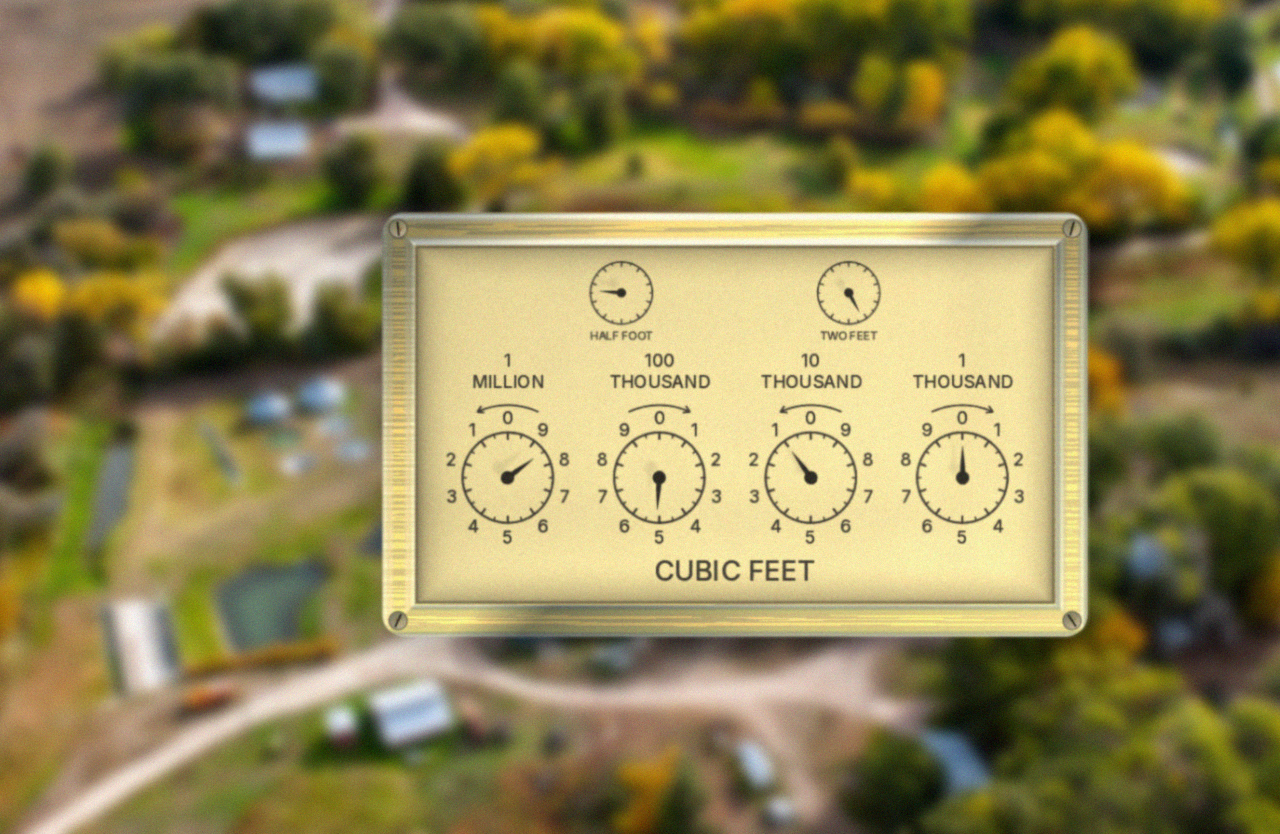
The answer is 851000 ft³
